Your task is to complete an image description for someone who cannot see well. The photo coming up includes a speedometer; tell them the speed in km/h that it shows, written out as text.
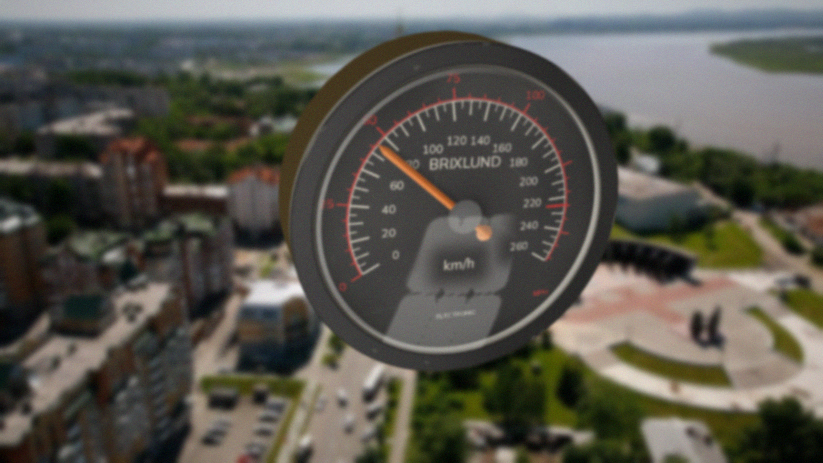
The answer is 75 km/h
